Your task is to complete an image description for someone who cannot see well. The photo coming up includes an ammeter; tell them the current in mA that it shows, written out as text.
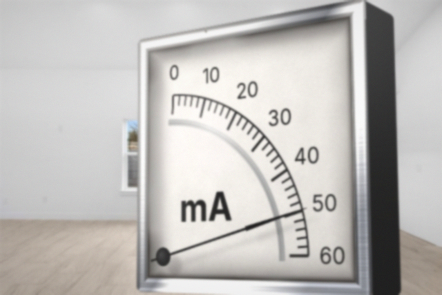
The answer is 50 mA
